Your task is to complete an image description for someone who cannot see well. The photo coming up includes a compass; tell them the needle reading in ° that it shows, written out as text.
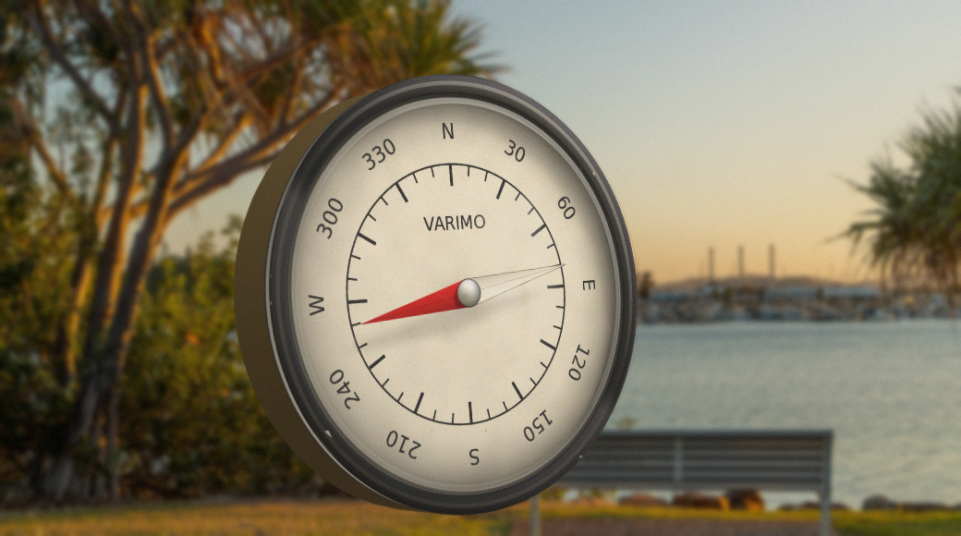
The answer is 260 °
